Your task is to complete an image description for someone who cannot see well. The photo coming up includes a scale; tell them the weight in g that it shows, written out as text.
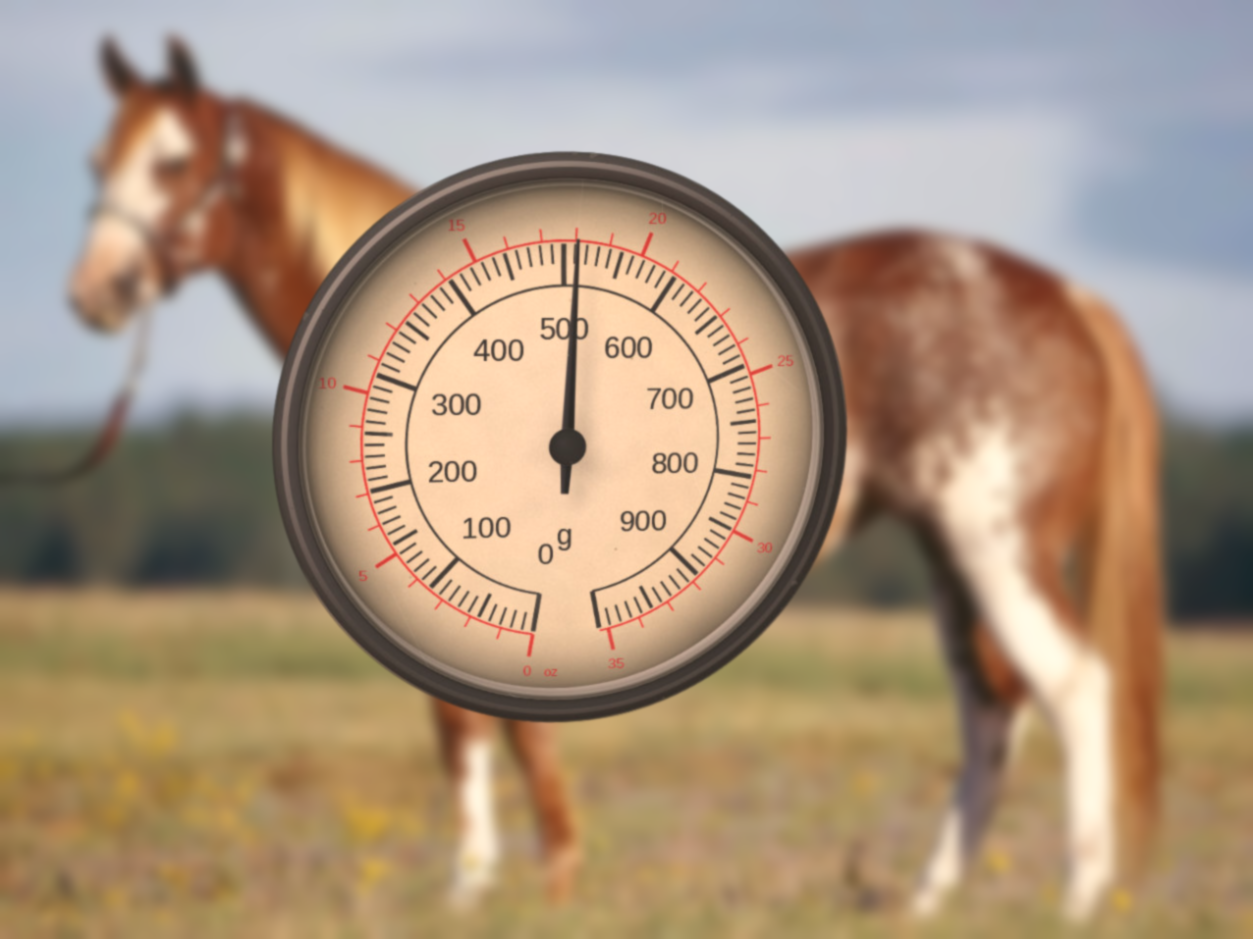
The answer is 510 g
